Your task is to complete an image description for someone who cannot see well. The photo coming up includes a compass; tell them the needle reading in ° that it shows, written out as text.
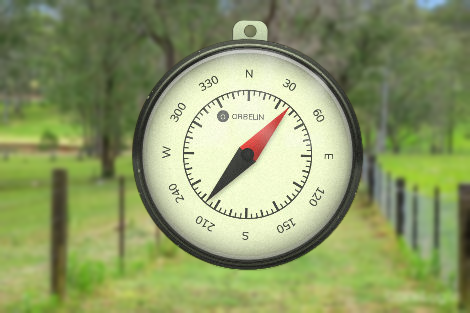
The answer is 40 °
